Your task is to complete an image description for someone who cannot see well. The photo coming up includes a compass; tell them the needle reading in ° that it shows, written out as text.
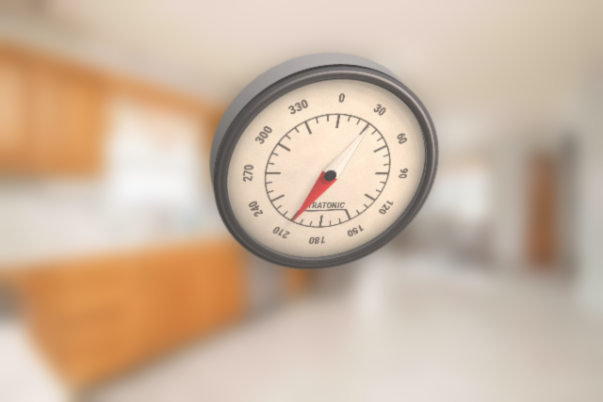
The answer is 210 °
